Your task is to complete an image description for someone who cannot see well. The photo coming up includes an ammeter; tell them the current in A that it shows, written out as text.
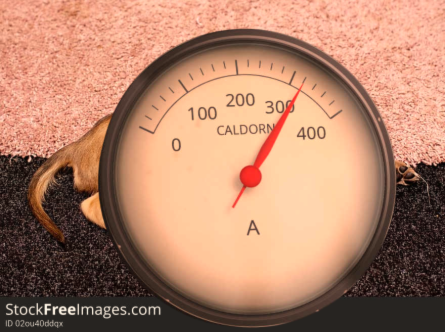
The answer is 320 A
